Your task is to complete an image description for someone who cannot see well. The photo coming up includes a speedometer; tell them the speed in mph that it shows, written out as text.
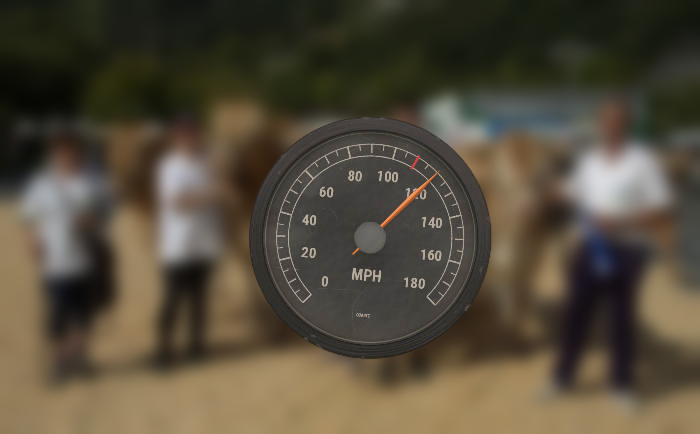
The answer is 120 mph
